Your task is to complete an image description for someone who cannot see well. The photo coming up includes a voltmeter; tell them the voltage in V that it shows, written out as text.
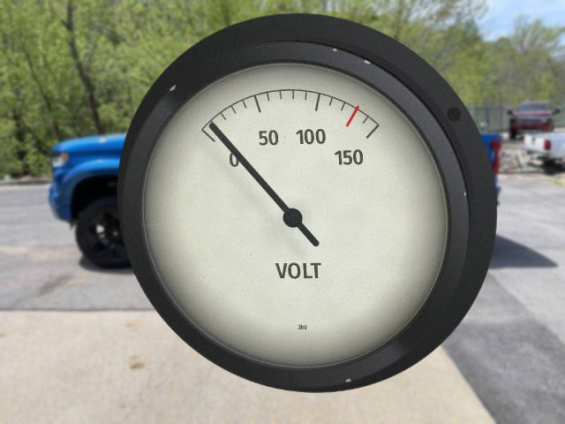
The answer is 10 V
